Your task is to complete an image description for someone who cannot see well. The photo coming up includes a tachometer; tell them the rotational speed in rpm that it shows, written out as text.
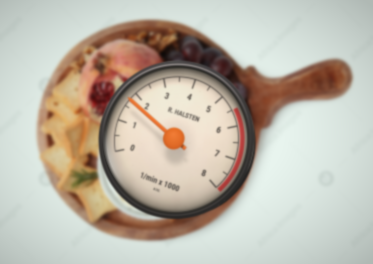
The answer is 1750 rpm
